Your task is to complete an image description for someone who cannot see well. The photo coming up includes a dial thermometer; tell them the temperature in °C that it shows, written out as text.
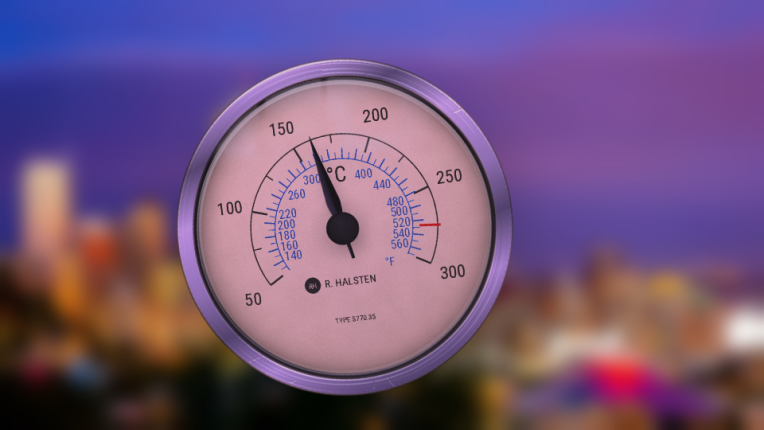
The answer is 162.5 °C
